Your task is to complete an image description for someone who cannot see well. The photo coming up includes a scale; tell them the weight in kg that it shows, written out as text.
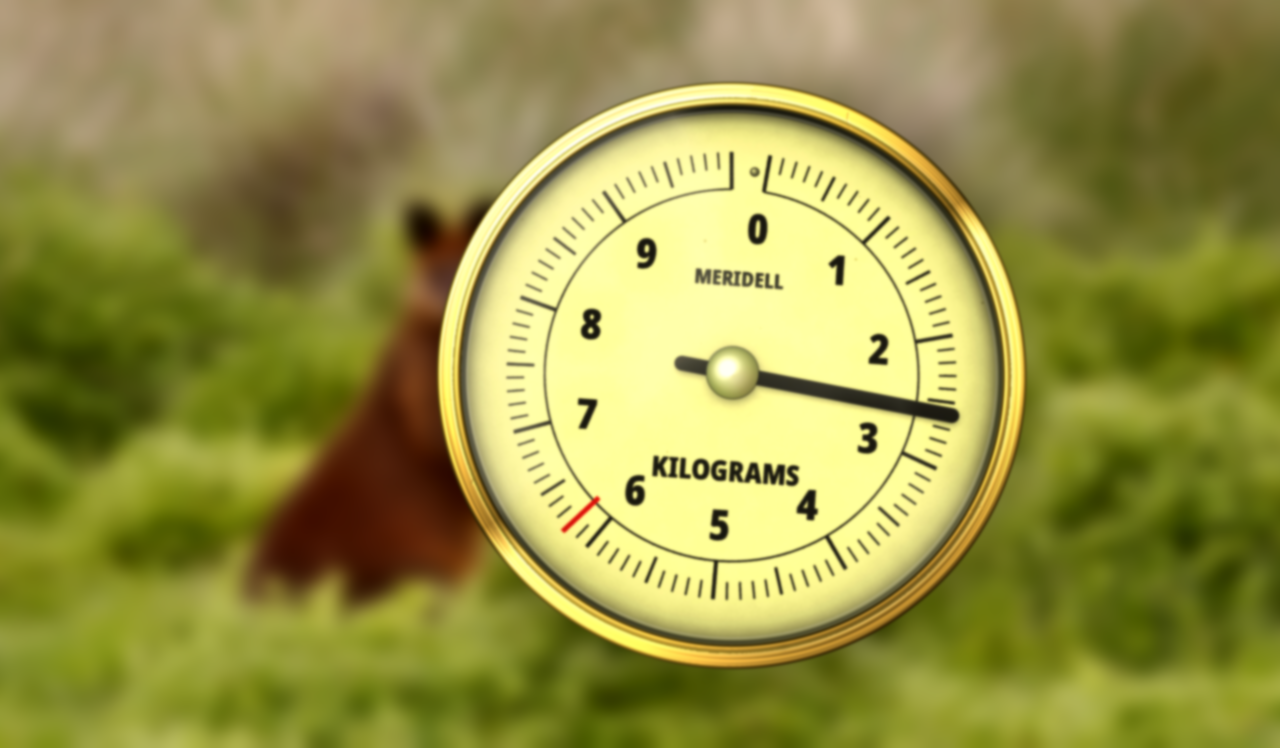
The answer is 2.6 kg
